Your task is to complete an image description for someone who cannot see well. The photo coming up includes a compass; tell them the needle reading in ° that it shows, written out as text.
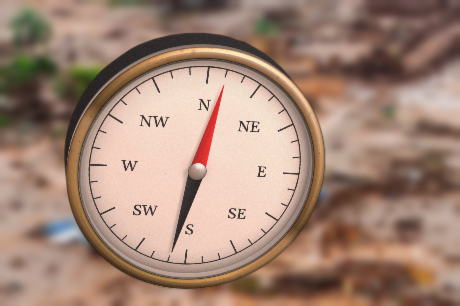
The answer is 10 °
